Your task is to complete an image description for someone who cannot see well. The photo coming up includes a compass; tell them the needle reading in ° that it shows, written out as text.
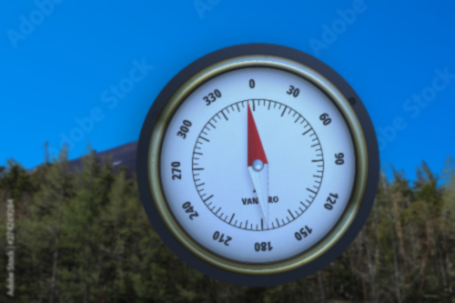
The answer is 355 °
